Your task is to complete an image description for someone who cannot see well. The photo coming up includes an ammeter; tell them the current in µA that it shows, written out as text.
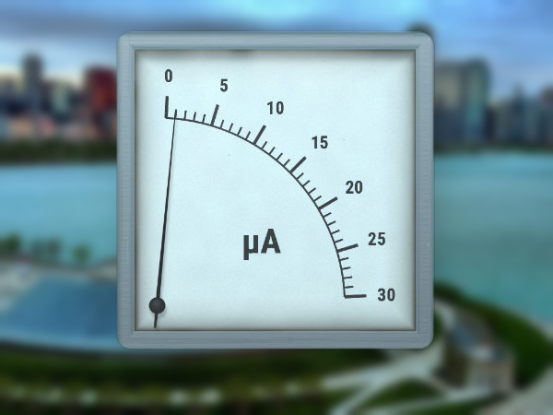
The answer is 1 µA
